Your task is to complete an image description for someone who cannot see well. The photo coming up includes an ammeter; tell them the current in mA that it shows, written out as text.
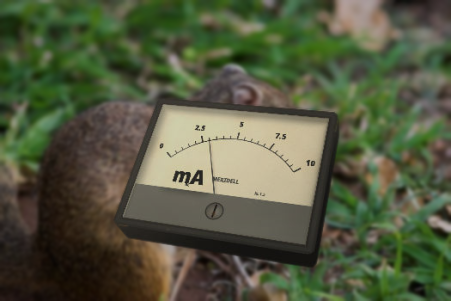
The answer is 3 mA
